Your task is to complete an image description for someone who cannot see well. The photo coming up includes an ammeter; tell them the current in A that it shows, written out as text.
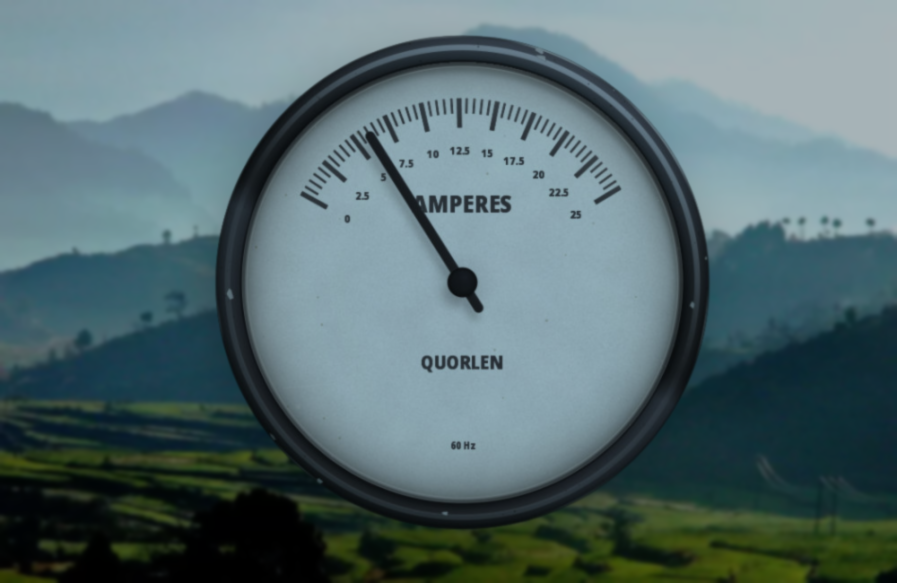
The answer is 6 A
